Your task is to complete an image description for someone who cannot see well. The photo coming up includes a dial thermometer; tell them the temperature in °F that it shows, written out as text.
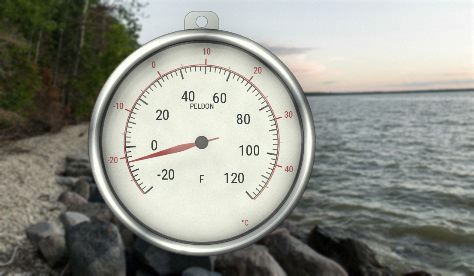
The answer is -6 °F
